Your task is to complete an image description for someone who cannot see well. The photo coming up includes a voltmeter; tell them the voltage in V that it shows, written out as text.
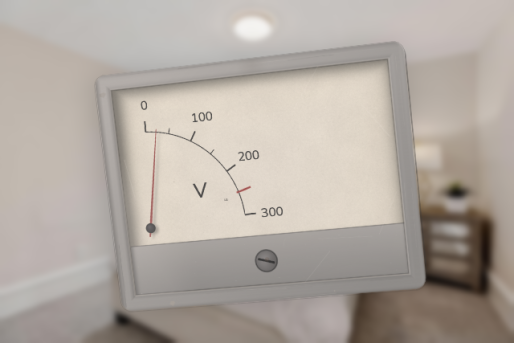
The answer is 25 V
